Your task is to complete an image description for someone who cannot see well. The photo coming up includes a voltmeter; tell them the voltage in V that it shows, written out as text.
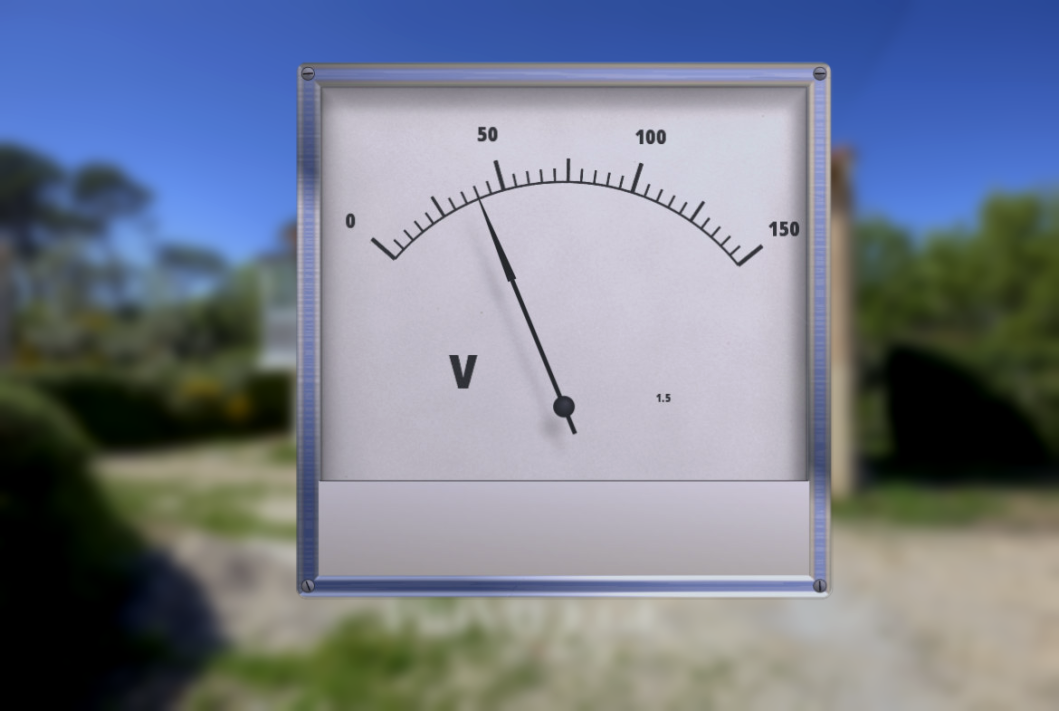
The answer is 40 V
